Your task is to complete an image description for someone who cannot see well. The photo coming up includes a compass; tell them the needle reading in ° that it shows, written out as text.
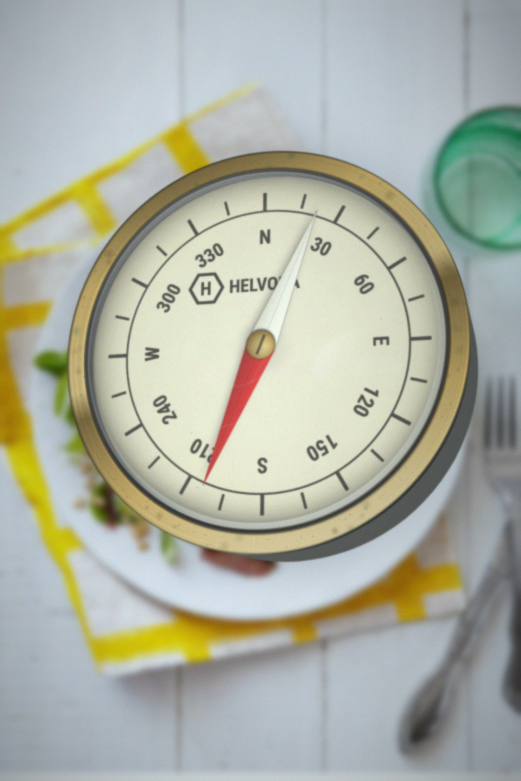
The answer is 202.5 °
